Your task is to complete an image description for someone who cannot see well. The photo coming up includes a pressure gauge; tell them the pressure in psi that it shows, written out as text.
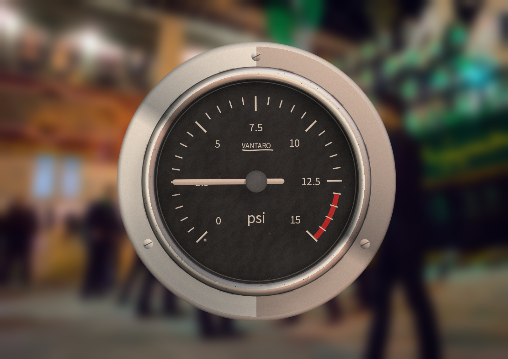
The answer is 2.5 psi
